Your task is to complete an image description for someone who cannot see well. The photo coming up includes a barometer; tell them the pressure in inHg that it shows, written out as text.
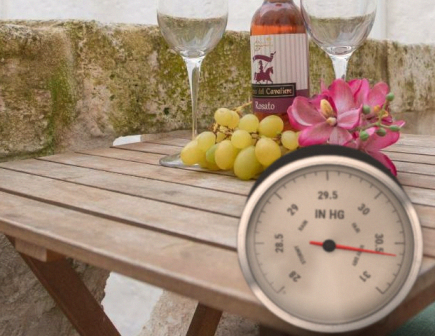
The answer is 30.6 inHg
